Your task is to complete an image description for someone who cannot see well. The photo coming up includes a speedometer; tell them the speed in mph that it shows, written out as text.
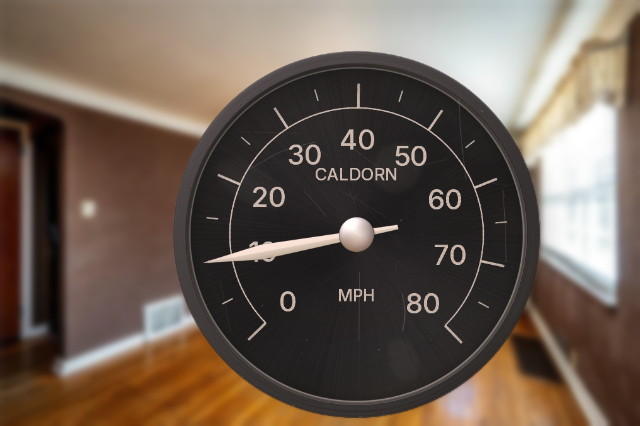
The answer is 10 mph
